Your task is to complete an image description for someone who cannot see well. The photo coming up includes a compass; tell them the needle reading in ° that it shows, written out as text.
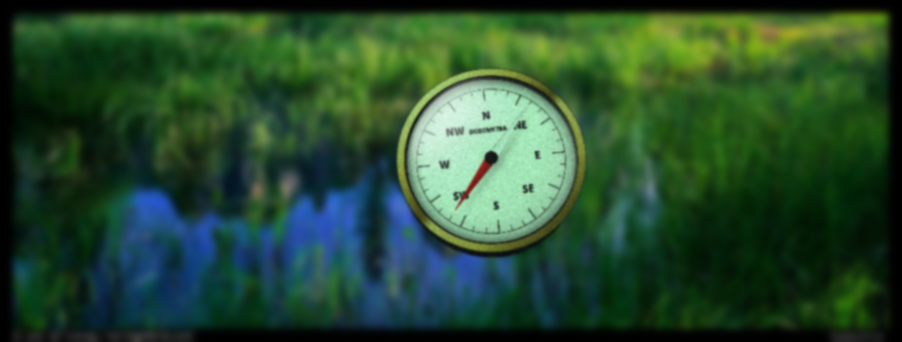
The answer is 220 °
